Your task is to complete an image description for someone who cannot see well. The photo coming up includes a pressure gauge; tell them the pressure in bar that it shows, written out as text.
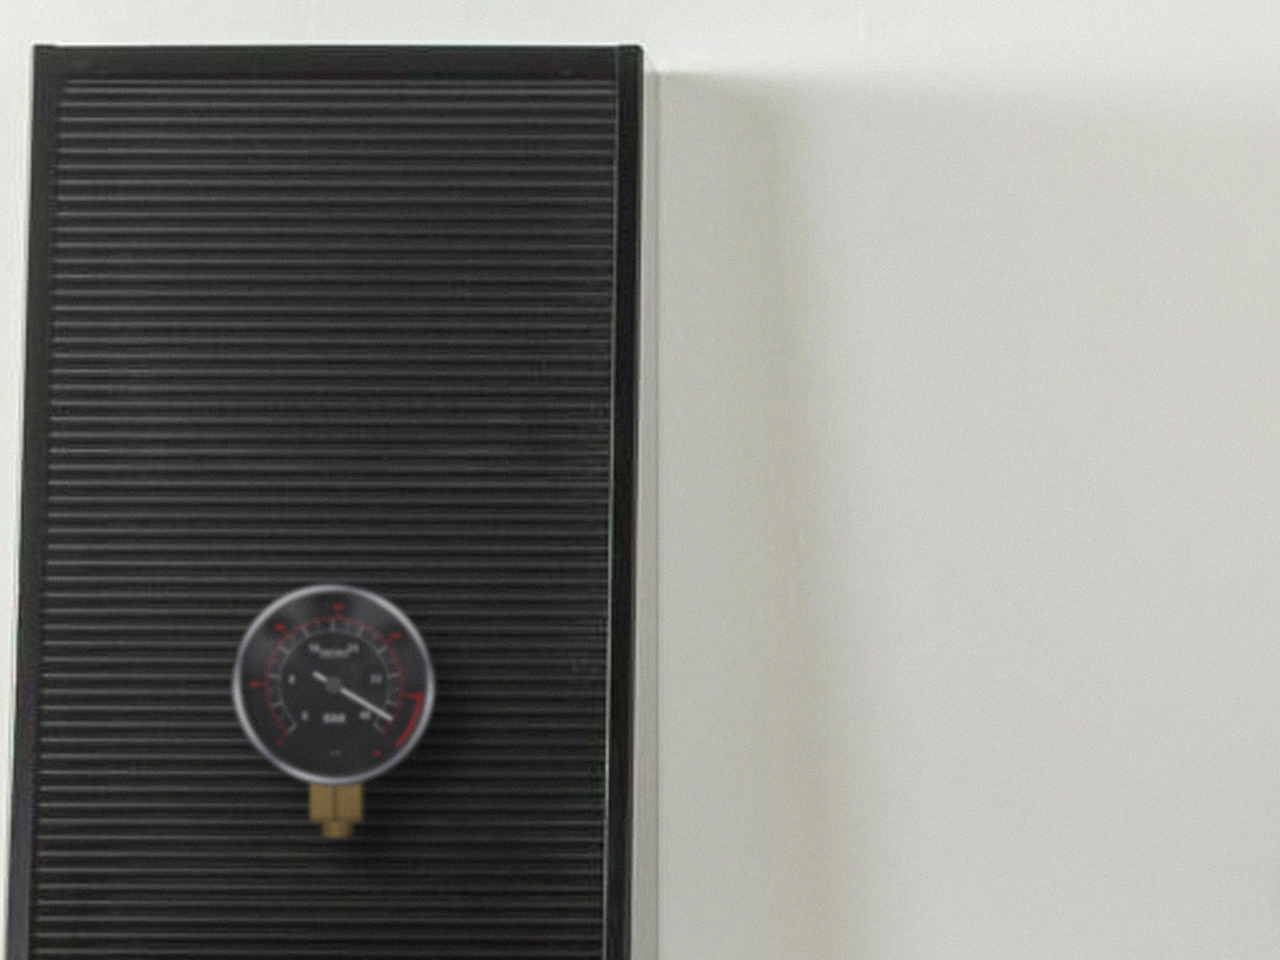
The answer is 38 bar
